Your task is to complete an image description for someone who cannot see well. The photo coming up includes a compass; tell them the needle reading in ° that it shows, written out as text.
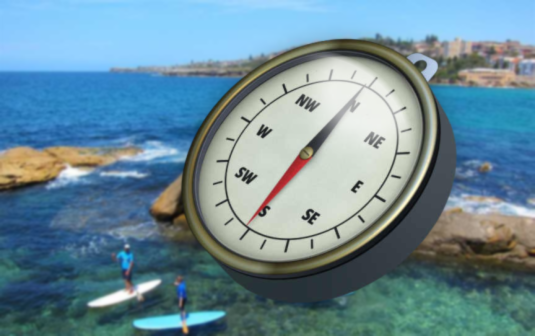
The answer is 180 °
